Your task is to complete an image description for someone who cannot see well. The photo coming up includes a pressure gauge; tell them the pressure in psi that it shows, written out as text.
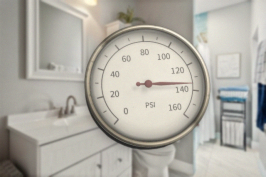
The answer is 135 psi
